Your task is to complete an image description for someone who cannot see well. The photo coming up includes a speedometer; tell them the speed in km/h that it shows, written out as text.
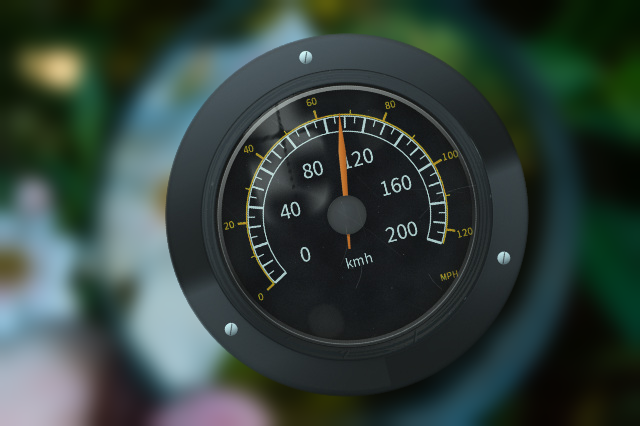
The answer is 107.5 km/h
